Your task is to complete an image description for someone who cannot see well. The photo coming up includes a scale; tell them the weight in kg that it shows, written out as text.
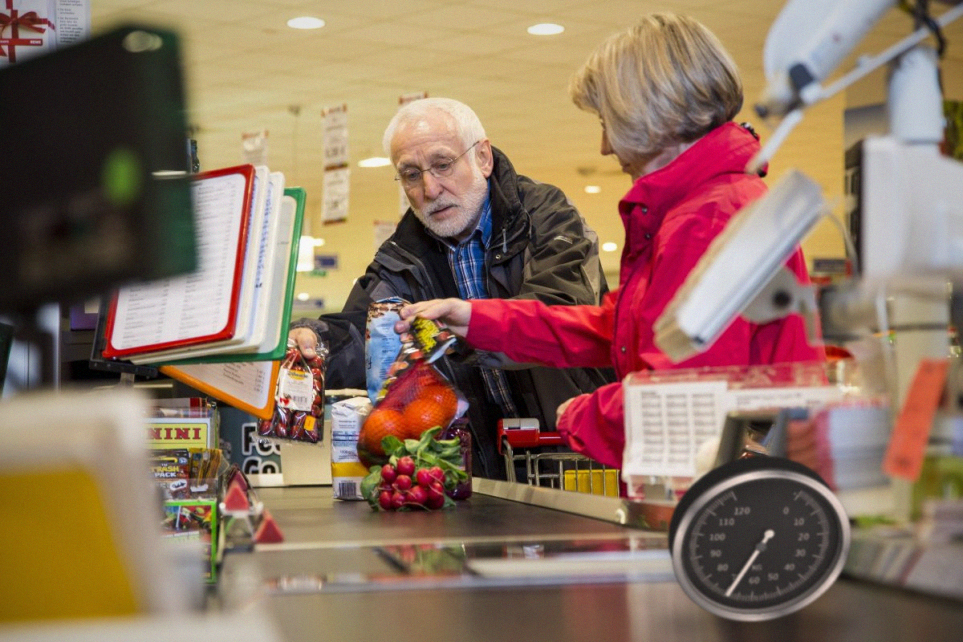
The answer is 70 kg
